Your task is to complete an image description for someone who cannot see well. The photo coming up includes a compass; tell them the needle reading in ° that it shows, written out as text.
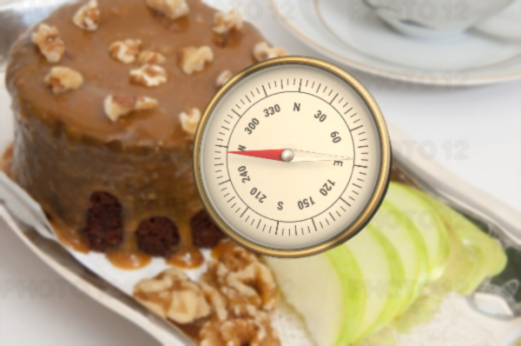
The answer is 265 °
